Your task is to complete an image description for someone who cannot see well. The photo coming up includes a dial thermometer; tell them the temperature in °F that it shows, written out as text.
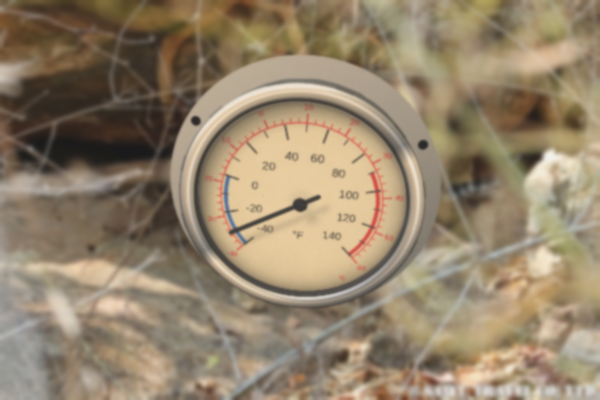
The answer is -30 °F
